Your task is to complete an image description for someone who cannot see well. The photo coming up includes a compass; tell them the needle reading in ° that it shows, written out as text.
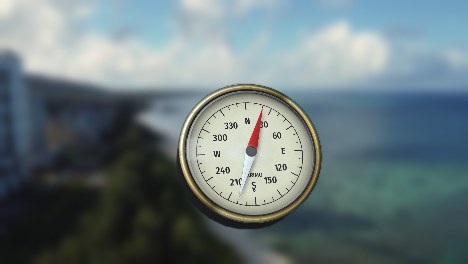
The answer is 20 °
